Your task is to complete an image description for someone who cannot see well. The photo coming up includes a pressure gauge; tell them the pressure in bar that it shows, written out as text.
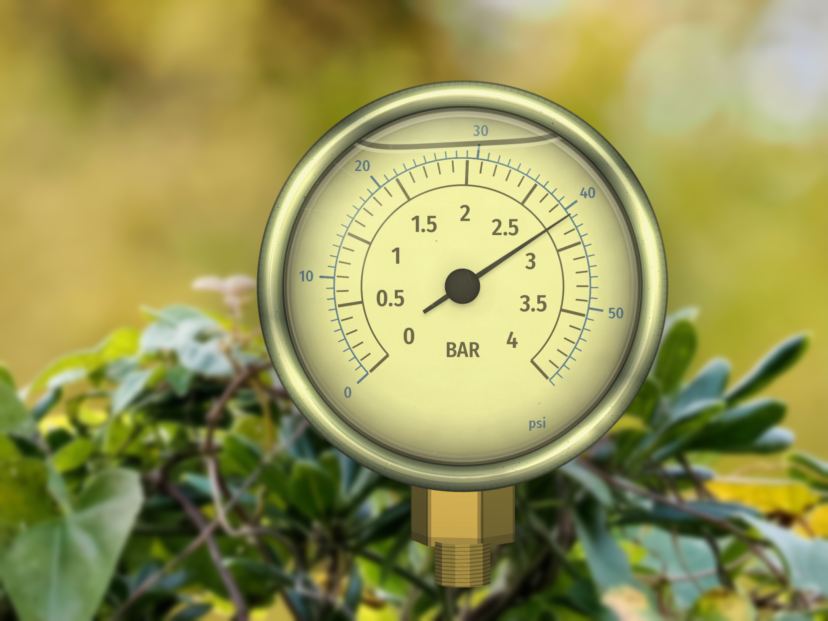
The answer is 2.8 bar
